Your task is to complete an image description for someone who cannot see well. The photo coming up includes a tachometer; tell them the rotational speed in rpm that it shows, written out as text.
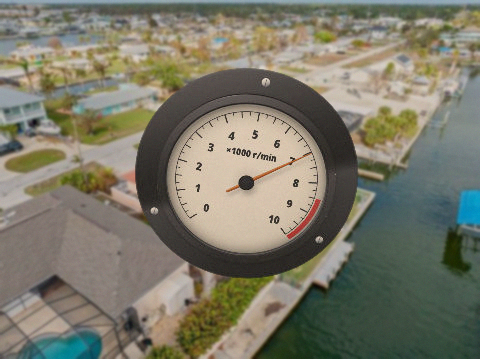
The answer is 7000 rpm
